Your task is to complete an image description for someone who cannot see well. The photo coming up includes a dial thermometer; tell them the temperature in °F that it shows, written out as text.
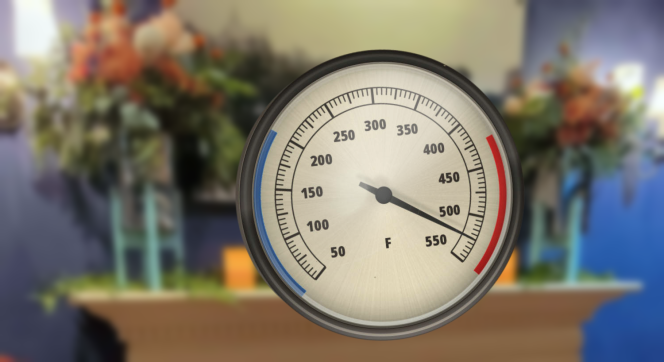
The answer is 525 °F
